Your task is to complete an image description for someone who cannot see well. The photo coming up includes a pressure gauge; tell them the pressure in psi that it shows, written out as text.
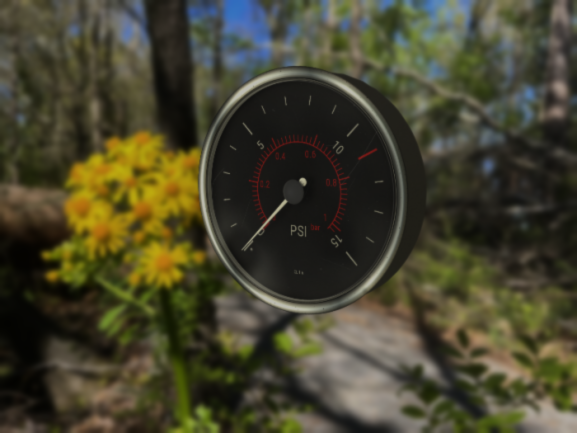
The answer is 0 psi
